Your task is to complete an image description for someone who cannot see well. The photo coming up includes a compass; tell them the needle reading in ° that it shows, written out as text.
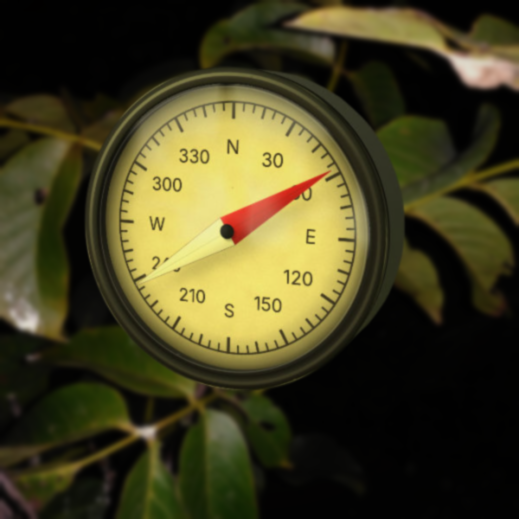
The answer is 57.5 °
